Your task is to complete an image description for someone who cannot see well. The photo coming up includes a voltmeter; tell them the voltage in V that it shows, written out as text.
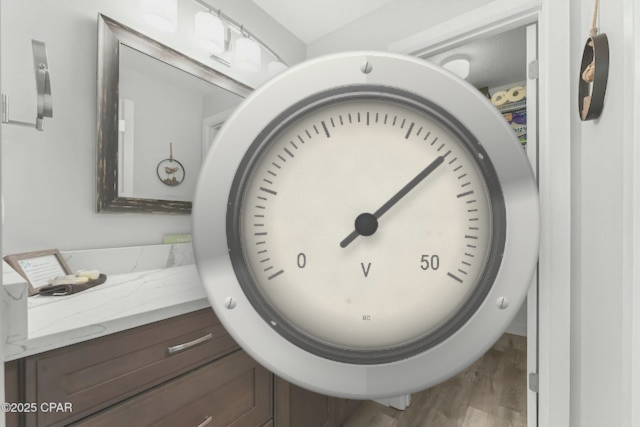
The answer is 35 V
